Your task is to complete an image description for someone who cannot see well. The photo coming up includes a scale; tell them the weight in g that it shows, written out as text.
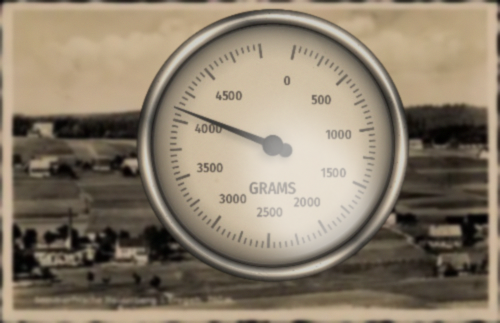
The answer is 4100 g
